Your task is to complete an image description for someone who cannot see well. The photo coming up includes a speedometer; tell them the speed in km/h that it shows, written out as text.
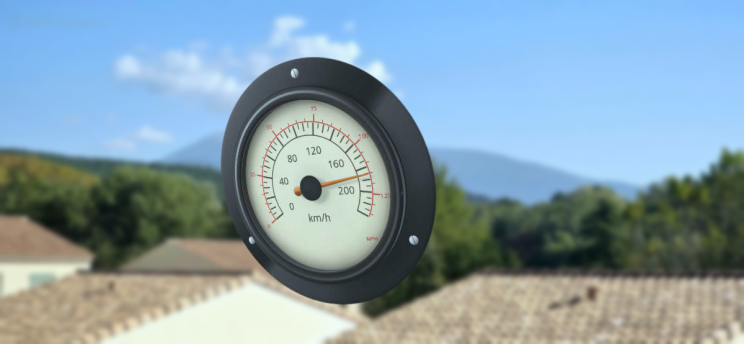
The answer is 185 km/h
